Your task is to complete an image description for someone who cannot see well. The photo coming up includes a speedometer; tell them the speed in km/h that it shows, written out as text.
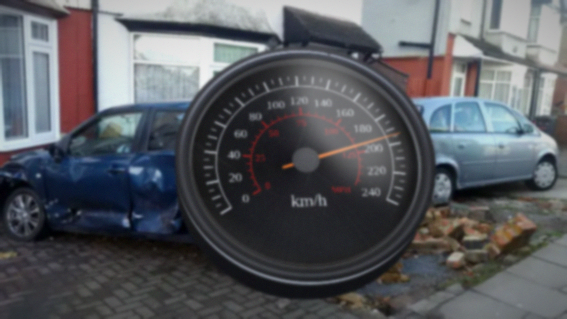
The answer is 195 km/h
